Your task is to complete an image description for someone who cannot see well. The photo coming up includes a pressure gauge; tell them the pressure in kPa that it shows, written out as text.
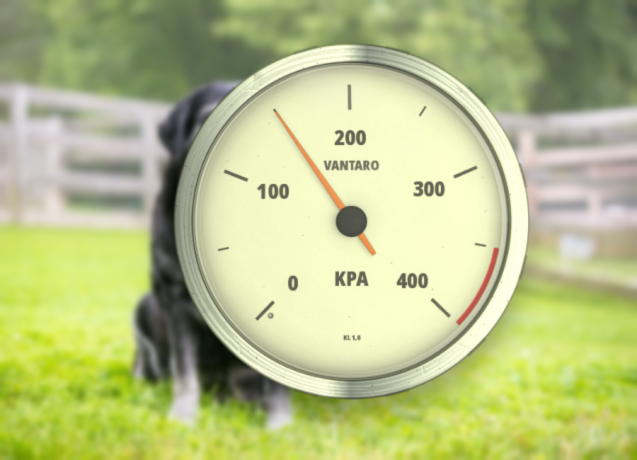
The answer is 150 kPa
